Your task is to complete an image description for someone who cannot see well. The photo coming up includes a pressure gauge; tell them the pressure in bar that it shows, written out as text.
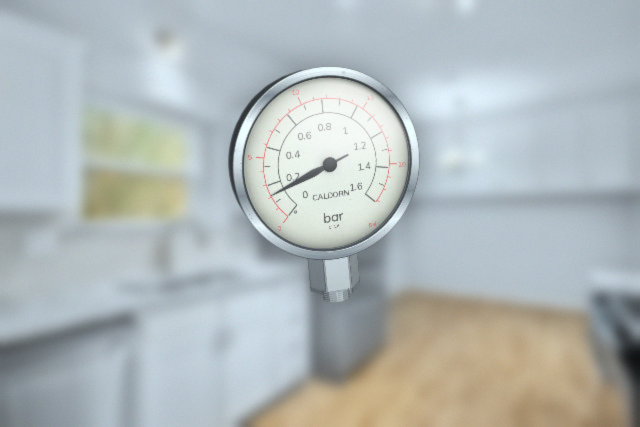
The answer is 0.15 bar
